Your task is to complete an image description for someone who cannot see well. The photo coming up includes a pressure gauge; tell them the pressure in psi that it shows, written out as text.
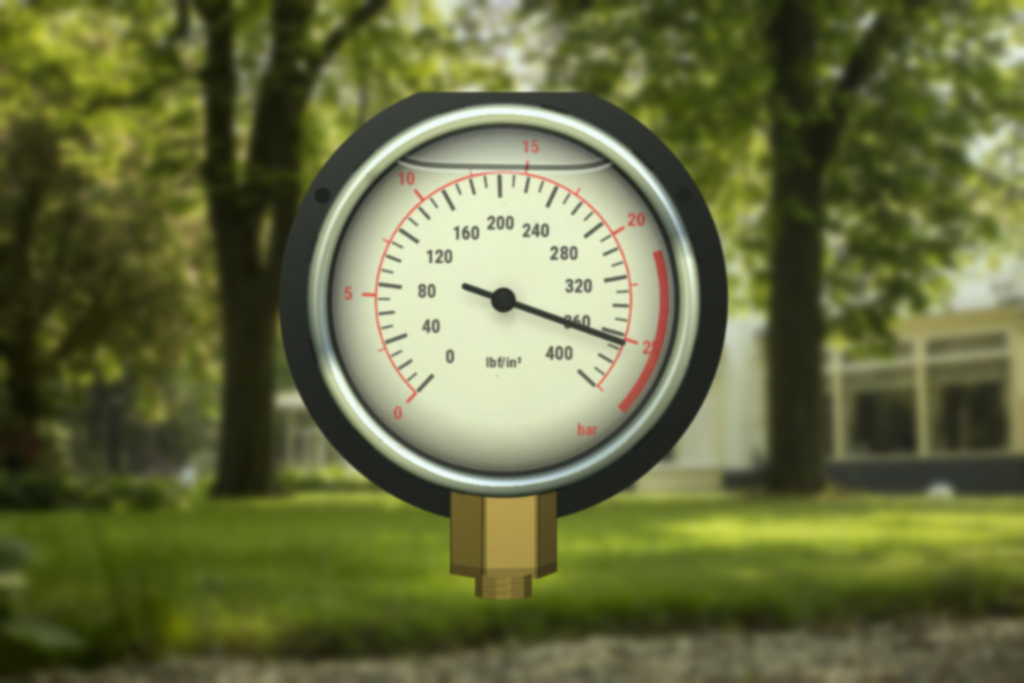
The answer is 365 psi
